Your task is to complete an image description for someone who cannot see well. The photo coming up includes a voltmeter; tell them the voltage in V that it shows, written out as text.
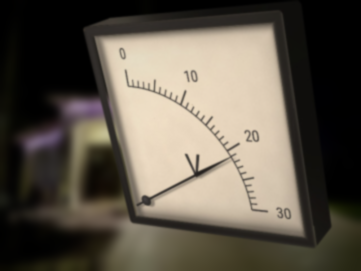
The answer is 21 V
